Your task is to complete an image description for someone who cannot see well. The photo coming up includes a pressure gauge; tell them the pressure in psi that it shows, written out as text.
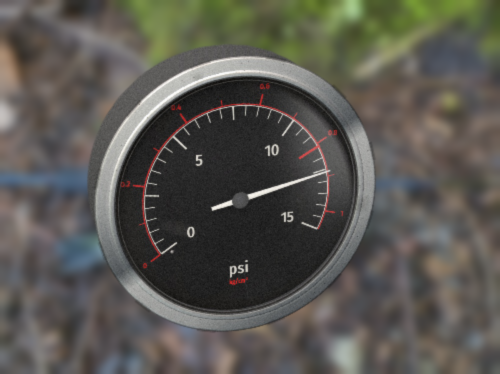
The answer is 12.5 psi
